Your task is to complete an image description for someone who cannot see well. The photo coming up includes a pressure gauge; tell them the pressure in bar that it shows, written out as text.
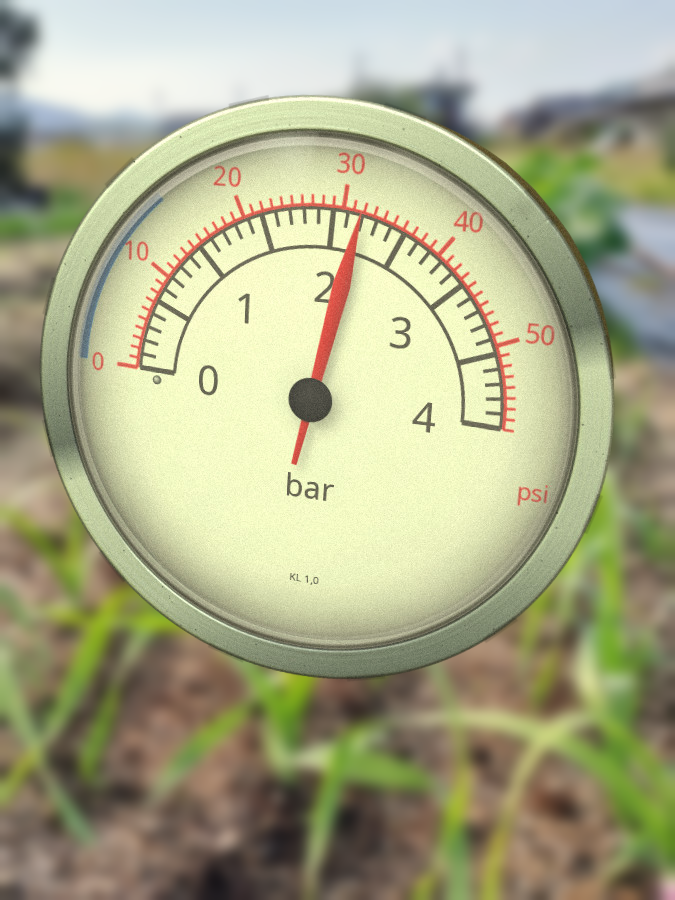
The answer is 2.2 bar
